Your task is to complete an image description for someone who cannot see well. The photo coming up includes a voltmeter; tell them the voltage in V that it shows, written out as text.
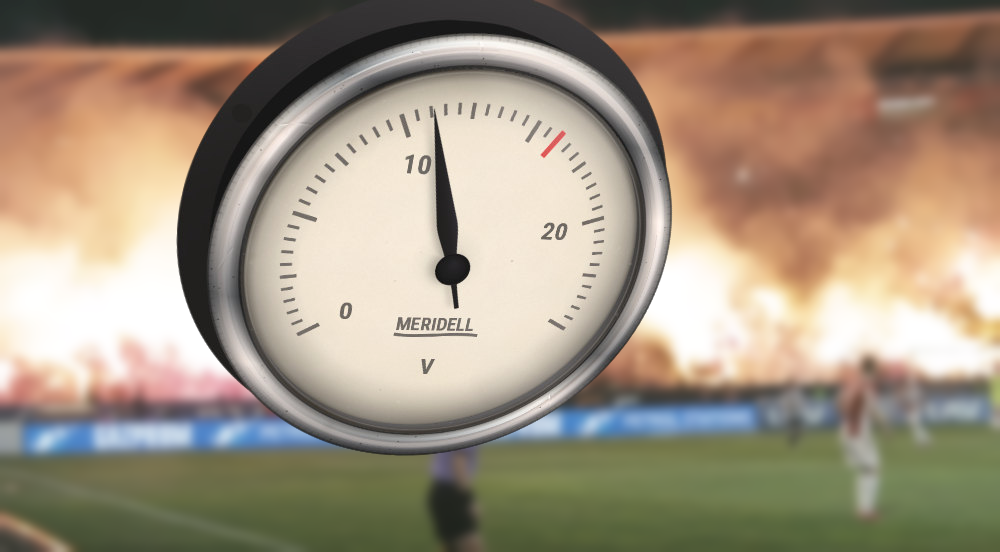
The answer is 11 V
